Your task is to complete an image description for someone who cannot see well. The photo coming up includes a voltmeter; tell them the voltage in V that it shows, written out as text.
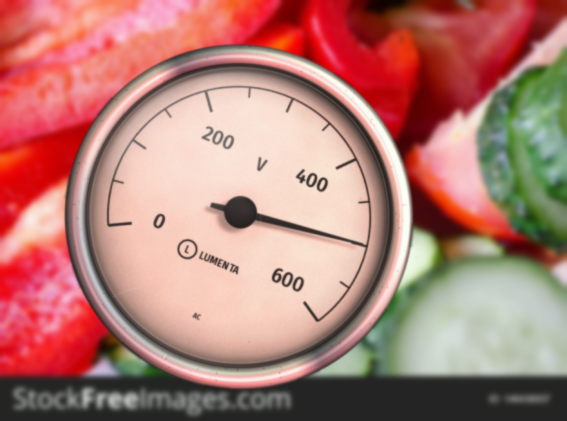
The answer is 500 V
